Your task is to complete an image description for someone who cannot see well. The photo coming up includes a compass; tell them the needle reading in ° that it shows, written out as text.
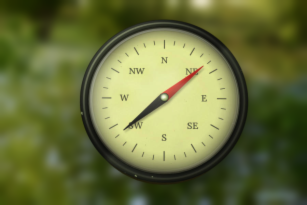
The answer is 50 °
